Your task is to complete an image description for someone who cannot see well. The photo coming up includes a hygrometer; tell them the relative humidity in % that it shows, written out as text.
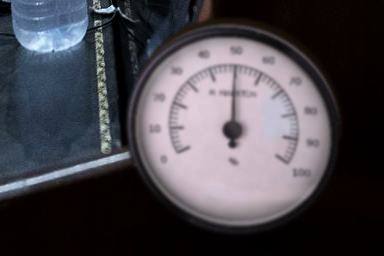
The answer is 50 %
